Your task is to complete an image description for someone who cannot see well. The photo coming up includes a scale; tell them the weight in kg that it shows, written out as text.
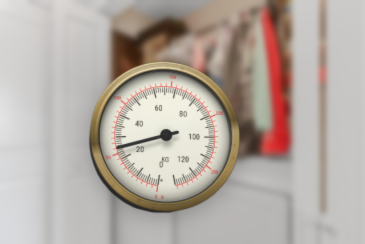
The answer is 25 kg
